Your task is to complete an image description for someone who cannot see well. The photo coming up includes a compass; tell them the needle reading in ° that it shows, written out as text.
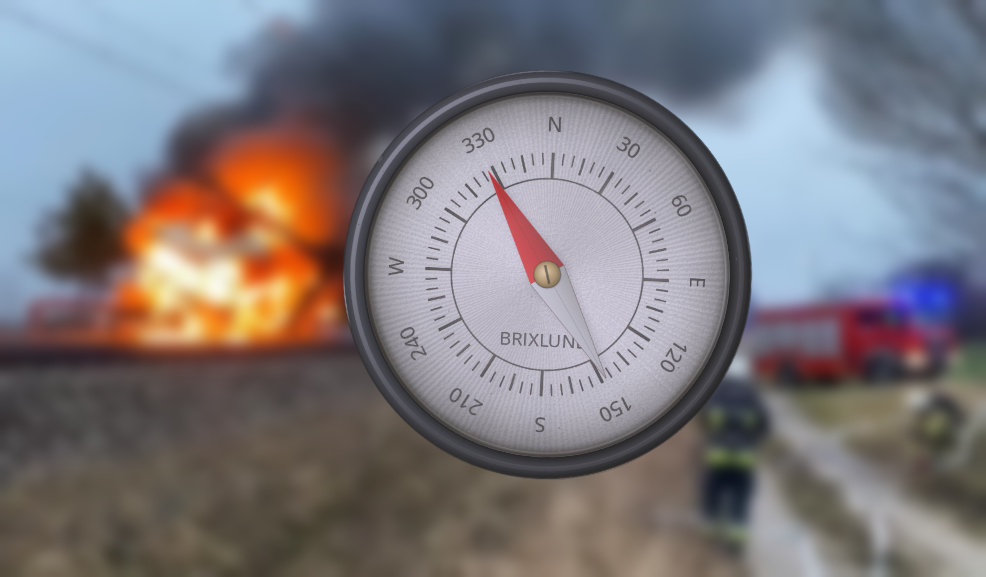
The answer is 327.5 °
